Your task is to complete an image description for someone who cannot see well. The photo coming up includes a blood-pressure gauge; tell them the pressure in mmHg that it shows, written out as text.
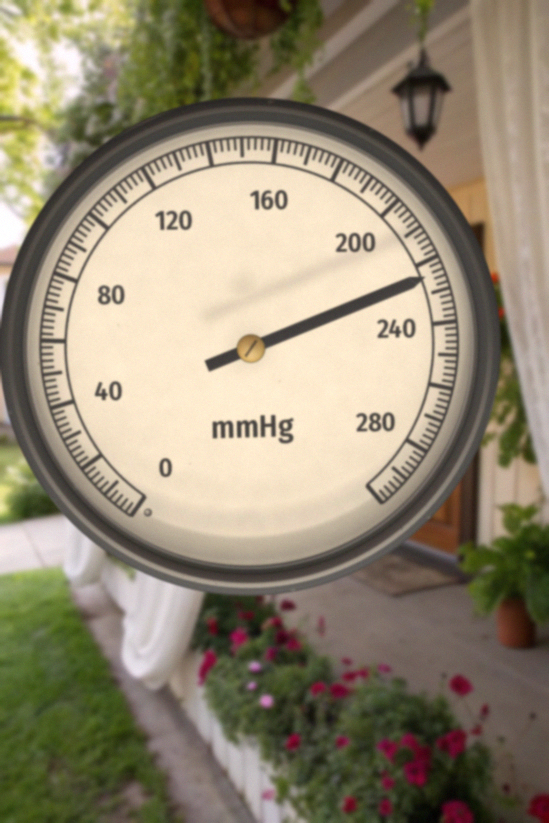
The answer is 224 mmHg
